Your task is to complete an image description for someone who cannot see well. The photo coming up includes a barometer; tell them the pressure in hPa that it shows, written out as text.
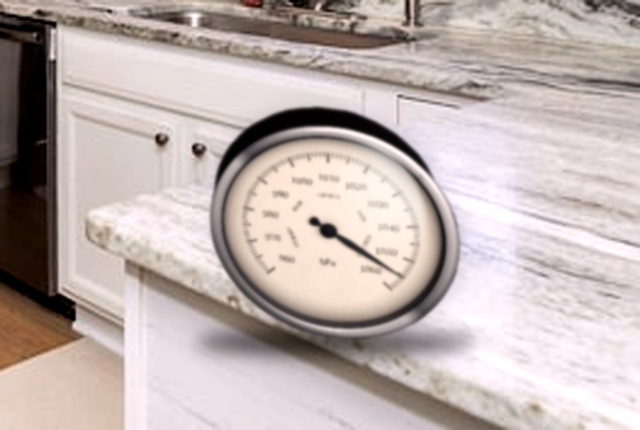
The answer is 1055 hPa
